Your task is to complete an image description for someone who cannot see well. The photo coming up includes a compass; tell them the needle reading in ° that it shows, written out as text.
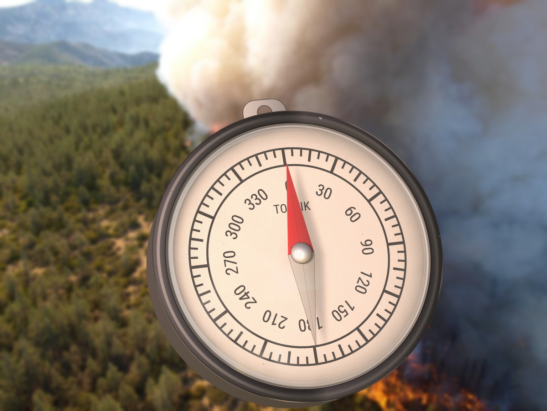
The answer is 0 °
